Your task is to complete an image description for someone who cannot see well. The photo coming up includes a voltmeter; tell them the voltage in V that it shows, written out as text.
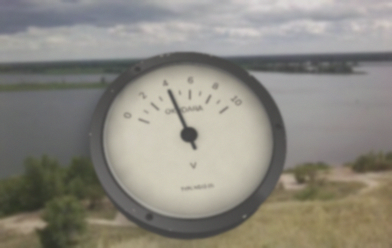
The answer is 4 V
